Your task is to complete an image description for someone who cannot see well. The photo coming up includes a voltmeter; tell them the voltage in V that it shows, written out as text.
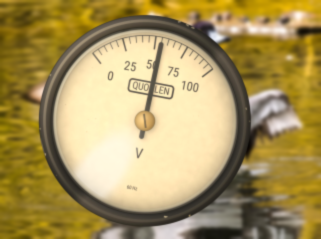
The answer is 55 V
